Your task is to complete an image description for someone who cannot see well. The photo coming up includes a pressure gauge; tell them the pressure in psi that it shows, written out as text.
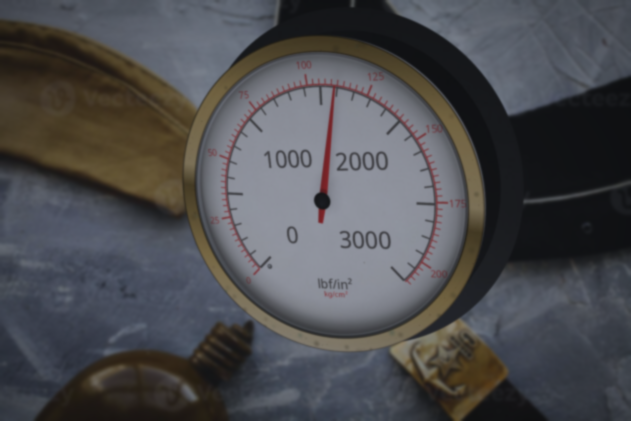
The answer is 1600 psi
